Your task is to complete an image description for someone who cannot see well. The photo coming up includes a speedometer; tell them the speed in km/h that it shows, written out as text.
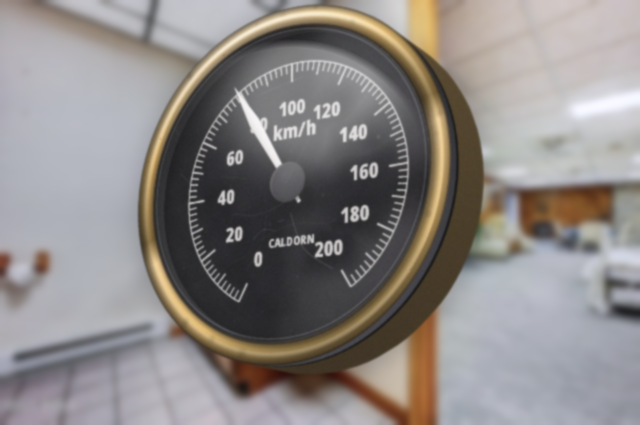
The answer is 80 km/h
